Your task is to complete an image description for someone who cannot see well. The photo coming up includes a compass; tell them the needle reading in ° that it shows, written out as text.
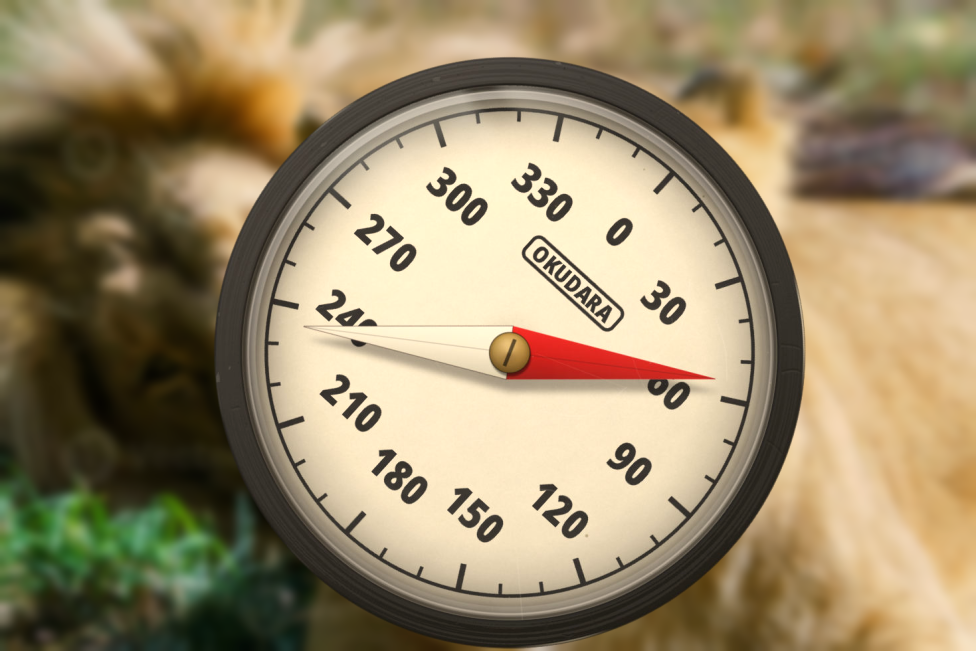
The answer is 55 °
